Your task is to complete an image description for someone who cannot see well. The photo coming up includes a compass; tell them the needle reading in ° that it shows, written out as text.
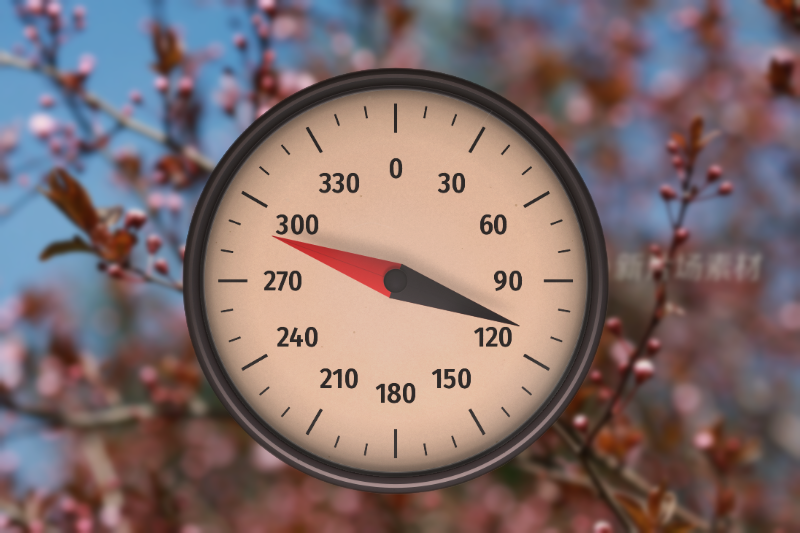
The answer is 290 °
